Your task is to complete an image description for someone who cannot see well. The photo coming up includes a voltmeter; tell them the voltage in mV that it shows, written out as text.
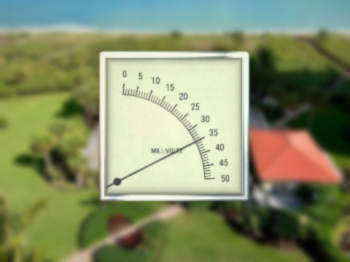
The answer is 35 mV
